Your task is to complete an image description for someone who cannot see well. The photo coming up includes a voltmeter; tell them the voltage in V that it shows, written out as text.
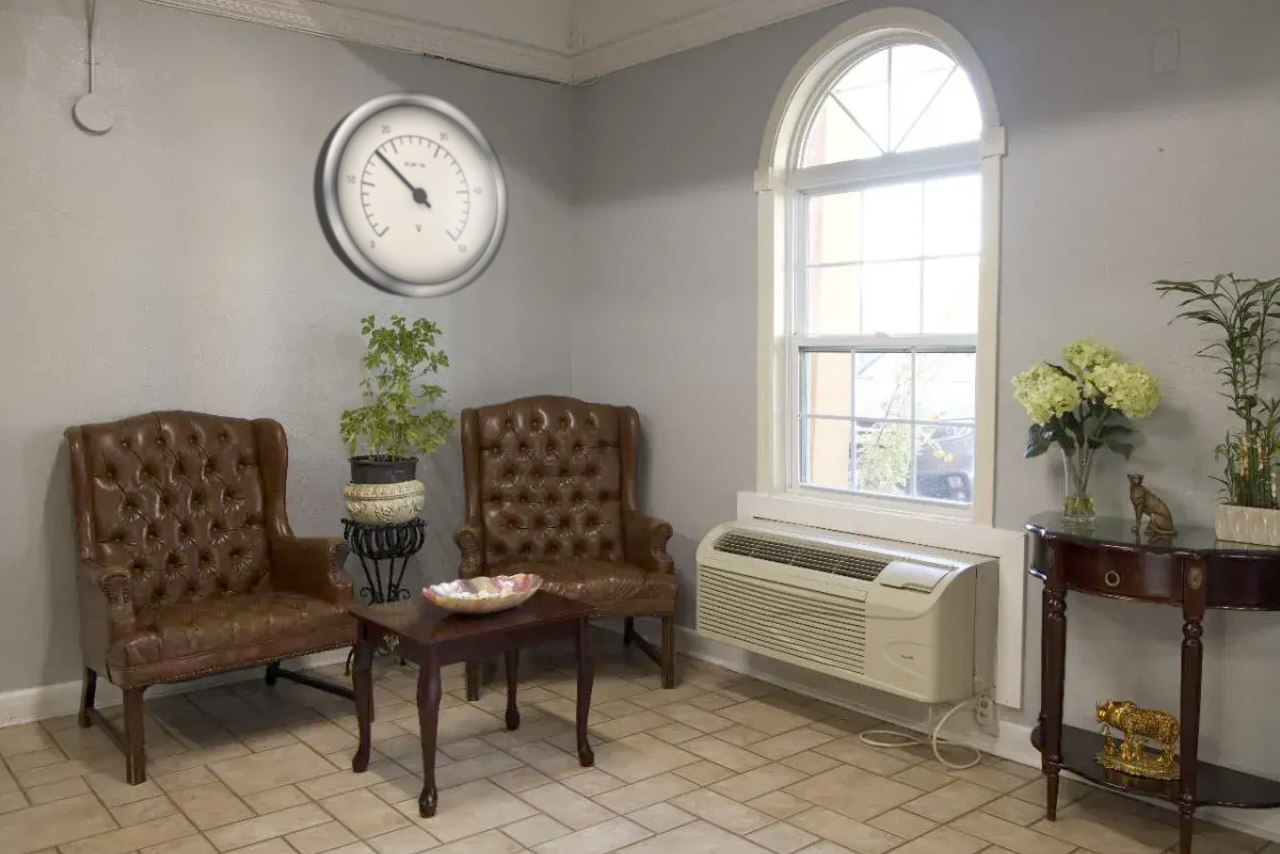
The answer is 16 V
